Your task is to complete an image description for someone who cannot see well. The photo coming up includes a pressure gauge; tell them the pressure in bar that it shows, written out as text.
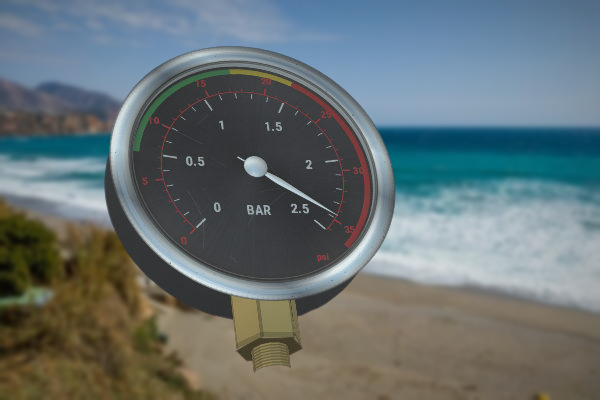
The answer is 2.4 bar
